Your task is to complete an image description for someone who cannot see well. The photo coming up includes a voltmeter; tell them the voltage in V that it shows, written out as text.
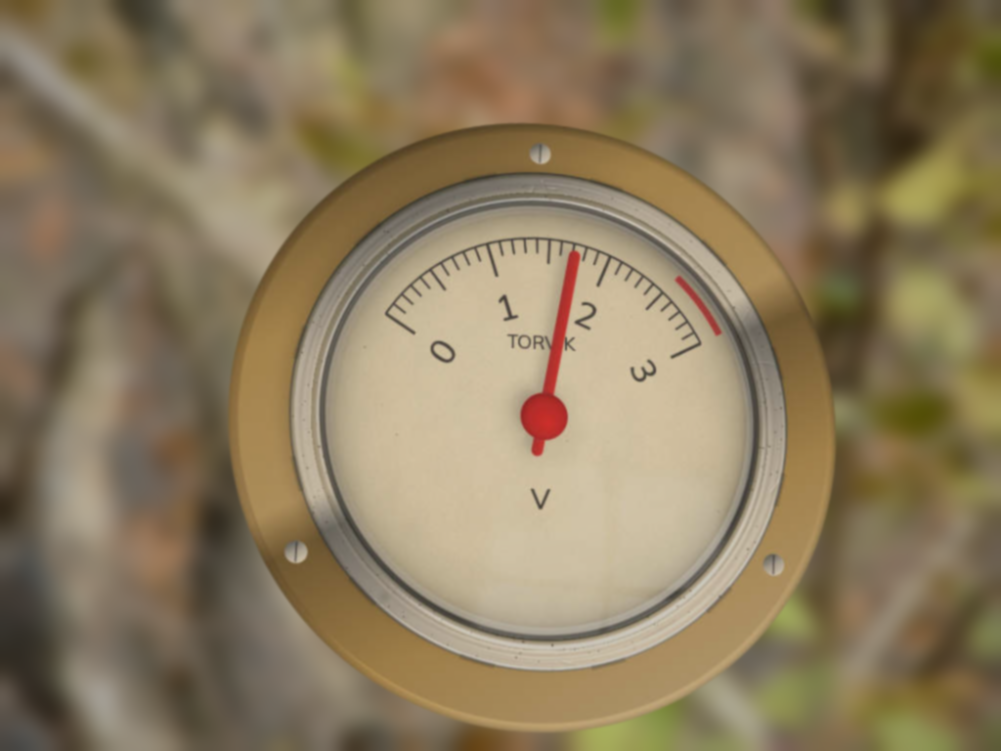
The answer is 1.7 V
